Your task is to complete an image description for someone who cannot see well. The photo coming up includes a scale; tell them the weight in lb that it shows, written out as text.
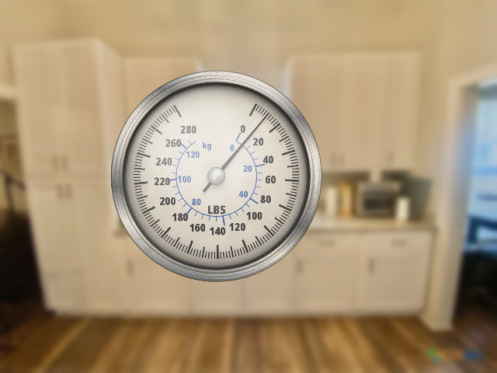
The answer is 10 lb
